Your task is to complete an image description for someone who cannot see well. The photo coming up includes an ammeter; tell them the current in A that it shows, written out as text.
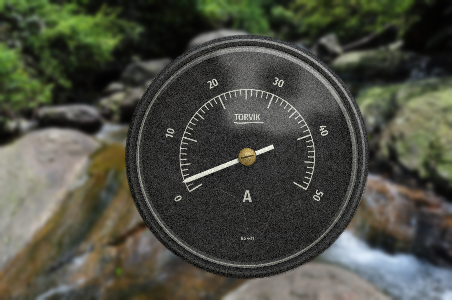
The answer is 2 A
